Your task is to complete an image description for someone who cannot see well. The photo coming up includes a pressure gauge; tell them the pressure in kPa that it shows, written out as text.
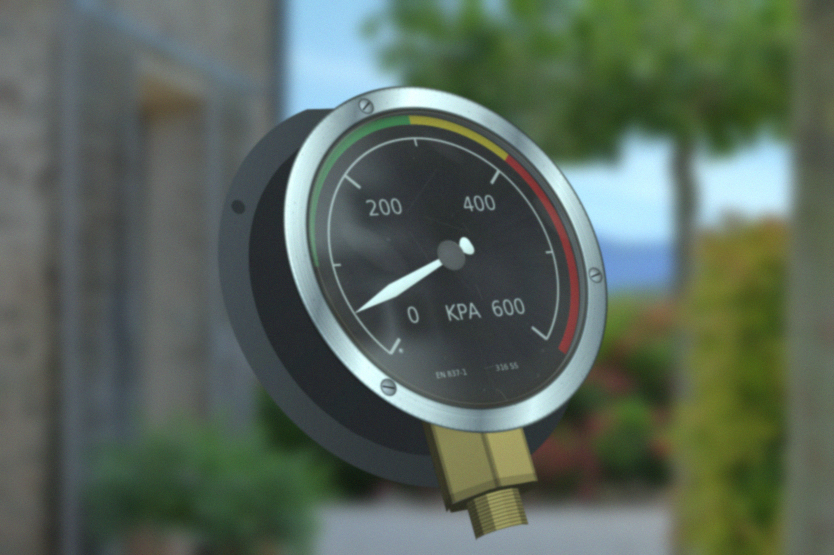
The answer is 50 kPa
